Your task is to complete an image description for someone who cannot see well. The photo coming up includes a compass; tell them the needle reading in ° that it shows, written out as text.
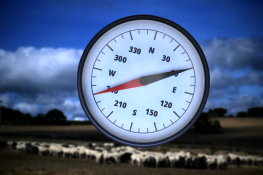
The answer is 240 °
